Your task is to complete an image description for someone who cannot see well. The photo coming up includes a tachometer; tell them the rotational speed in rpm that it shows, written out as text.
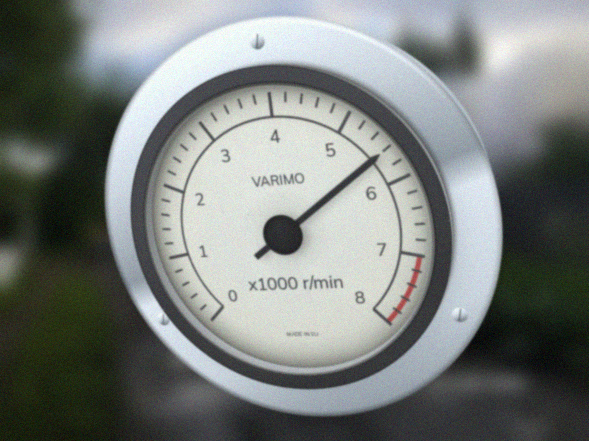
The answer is 5600 rpm
